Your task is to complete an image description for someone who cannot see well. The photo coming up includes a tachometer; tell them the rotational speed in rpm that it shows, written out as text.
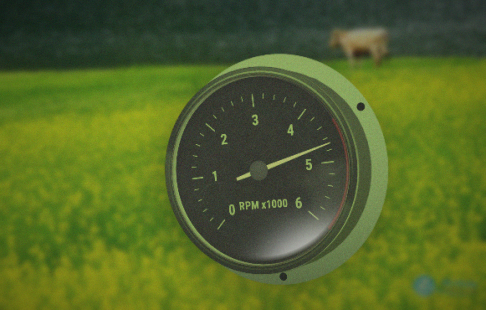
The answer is 4700 rpm
